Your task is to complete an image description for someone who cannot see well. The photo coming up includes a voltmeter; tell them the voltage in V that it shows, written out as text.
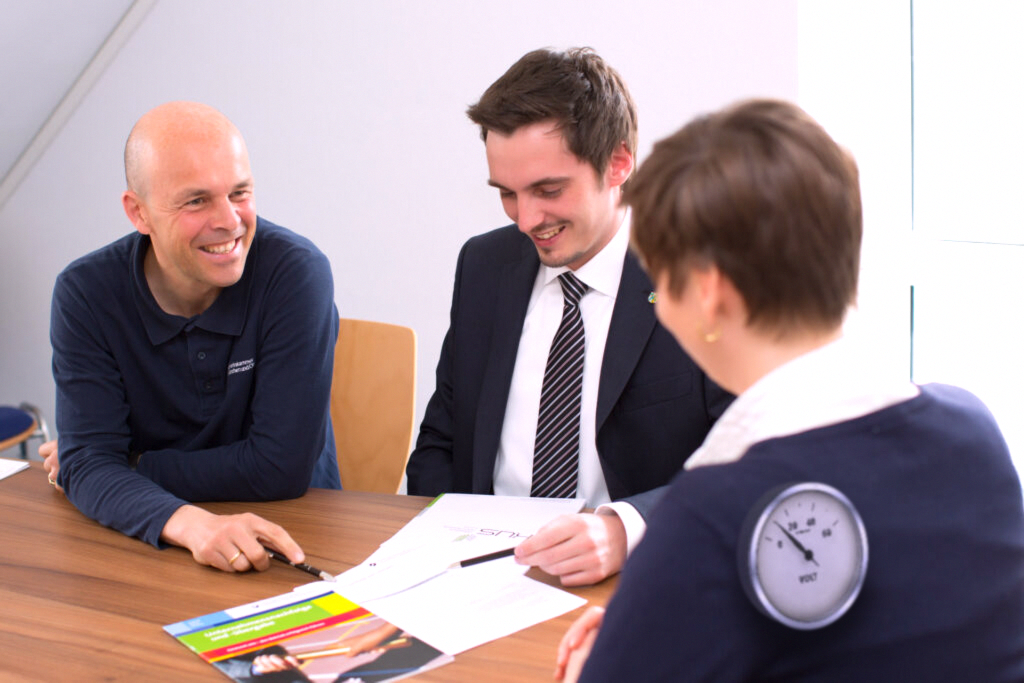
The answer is 10 V
